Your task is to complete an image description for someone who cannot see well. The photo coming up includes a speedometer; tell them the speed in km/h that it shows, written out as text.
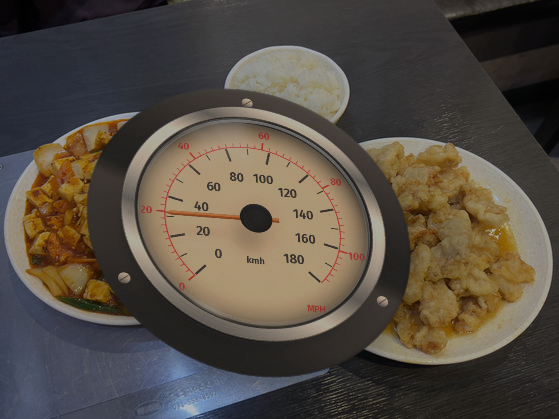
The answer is 30 km/h
